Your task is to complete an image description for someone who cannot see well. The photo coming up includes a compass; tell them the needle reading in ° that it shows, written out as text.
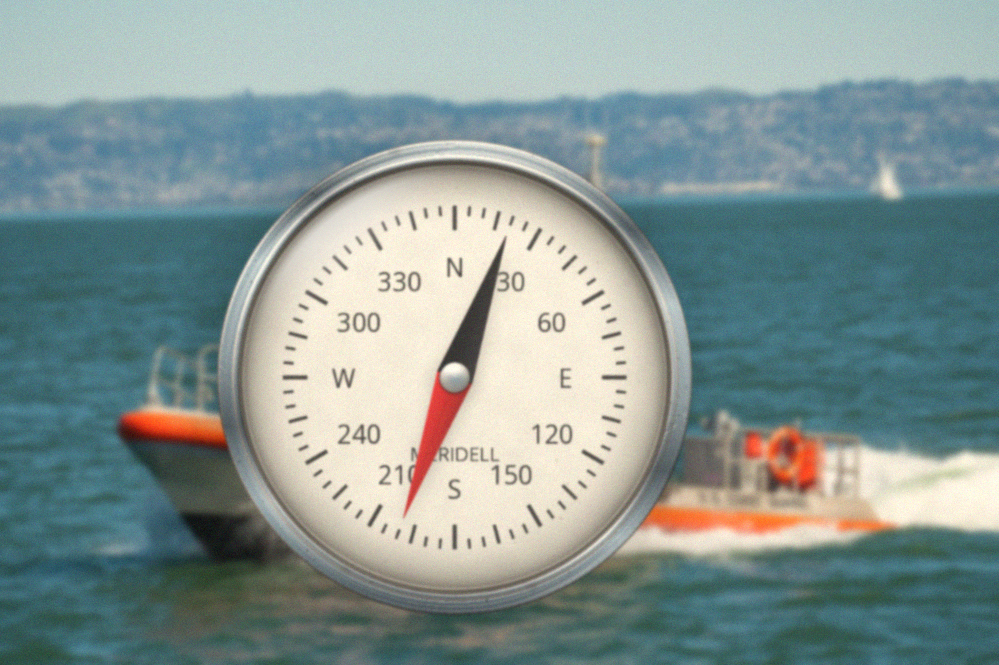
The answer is 200 °
